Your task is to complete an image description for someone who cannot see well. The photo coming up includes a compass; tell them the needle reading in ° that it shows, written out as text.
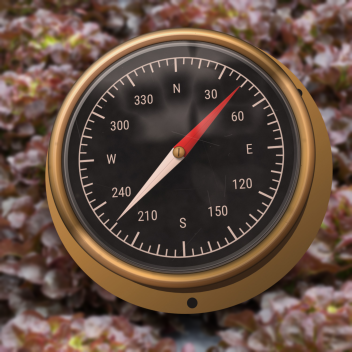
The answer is 45 °
